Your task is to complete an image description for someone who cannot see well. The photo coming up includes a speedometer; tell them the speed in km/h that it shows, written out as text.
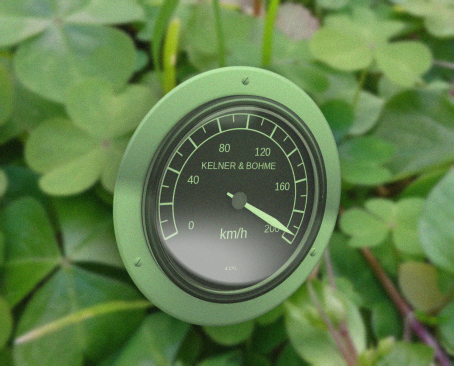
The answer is 195 km/h
